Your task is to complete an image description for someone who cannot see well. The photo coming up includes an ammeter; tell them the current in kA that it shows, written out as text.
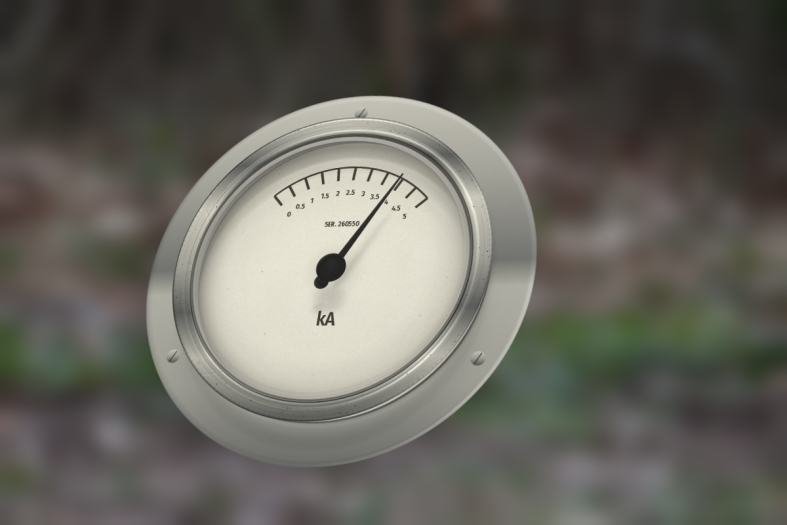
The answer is 4 kA
